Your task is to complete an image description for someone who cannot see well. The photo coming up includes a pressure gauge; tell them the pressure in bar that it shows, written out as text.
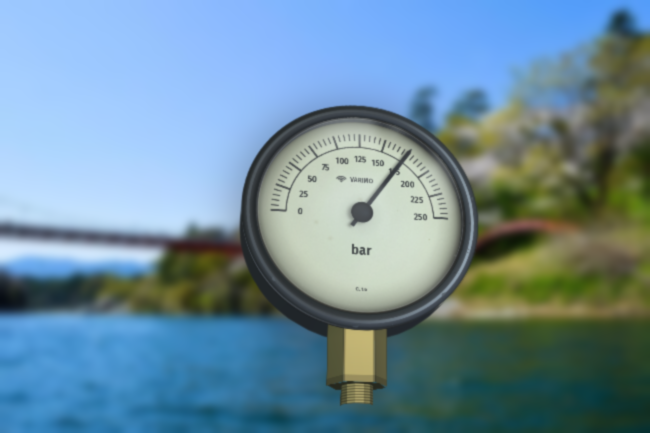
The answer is 175 bar
